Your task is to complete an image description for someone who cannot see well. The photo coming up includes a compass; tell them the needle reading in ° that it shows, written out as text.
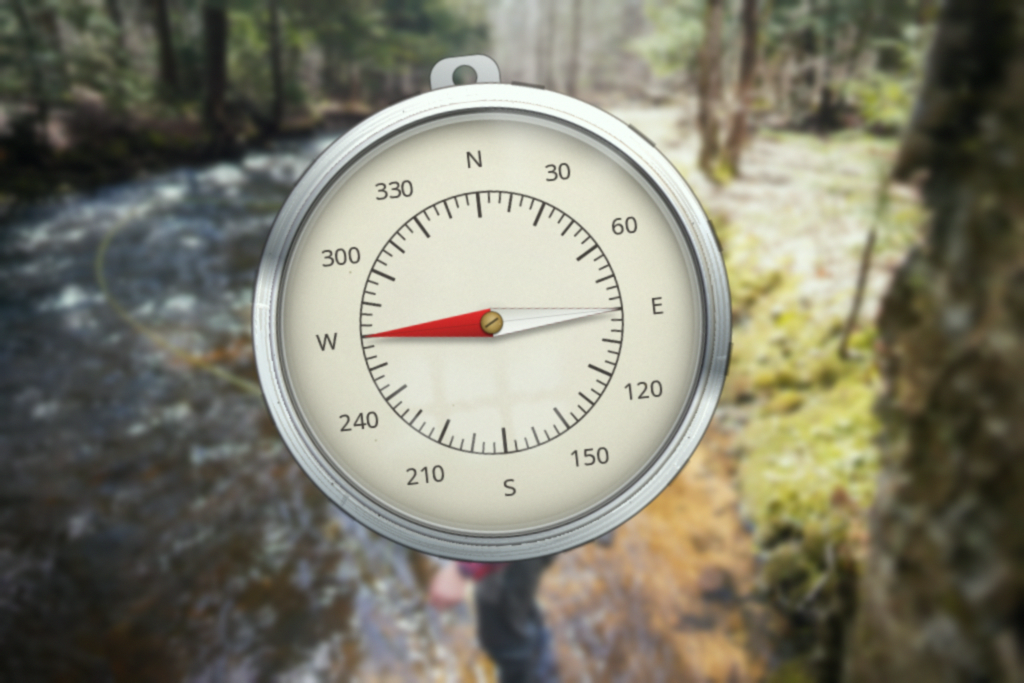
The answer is 270 °
